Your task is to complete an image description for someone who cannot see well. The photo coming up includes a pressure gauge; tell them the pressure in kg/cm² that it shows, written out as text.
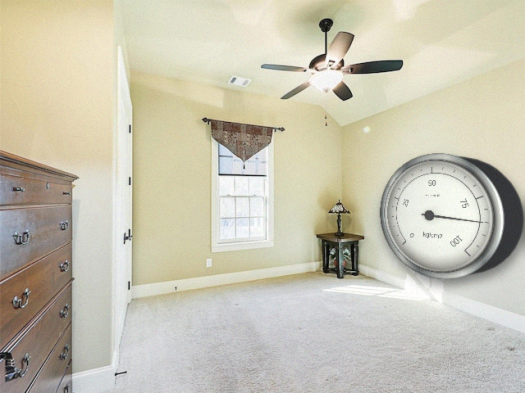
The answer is 85 kg/cm²
